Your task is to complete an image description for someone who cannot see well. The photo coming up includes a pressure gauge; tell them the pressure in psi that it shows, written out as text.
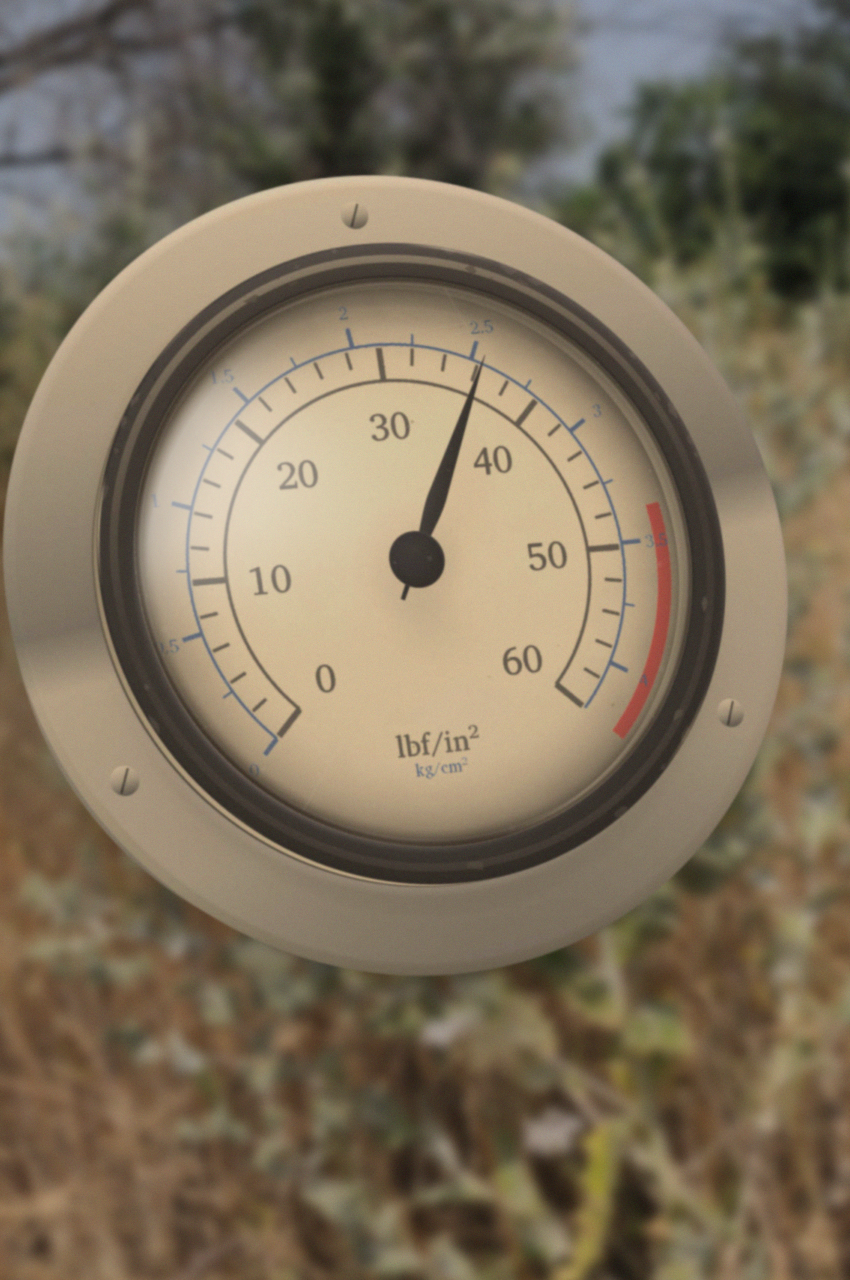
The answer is 36 psi
